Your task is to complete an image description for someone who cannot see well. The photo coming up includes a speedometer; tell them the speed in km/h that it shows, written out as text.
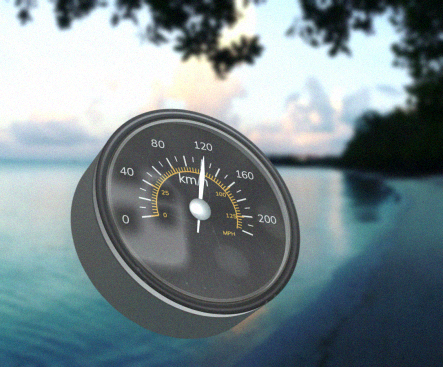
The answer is 120 km/h
